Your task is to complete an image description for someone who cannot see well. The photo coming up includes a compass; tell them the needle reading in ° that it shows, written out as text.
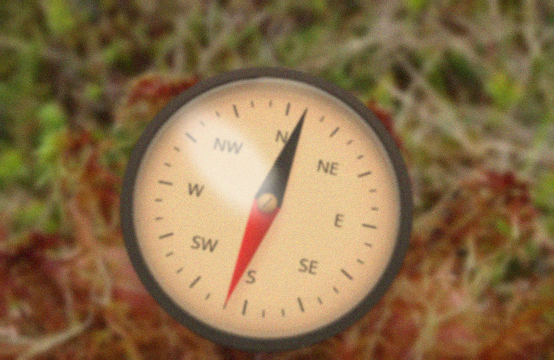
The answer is 190 °
